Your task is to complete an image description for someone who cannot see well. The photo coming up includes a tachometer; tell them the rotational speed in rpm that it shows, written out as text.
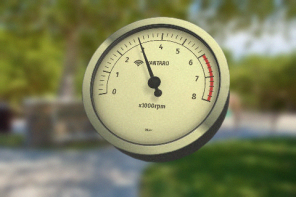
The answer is 3000 rpm
